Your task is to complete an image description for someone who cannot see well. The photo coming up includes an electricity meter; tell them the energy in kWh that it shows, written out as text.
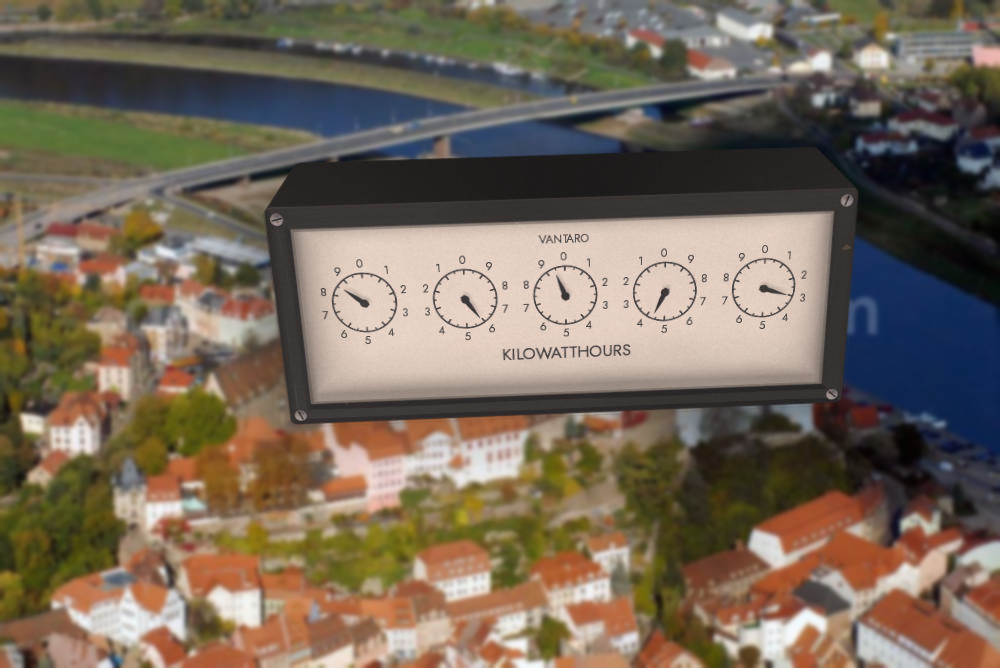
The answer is 85943 kWh
